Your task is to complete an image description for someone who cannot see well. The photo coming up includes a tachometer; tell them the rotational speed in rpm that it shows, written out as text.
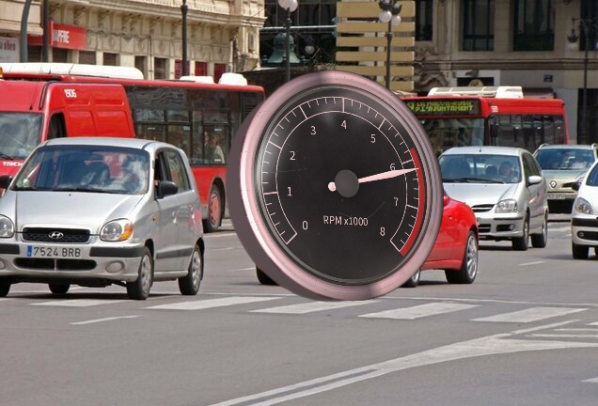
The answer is 6200 rpm
